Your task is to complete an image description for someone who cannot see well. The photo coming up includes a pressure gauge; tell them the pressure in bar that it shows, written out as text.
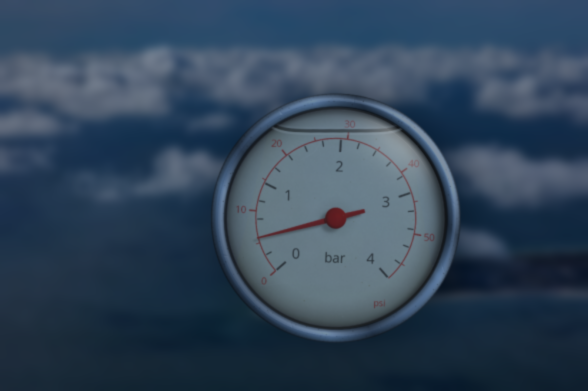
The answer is 0.4 bar
